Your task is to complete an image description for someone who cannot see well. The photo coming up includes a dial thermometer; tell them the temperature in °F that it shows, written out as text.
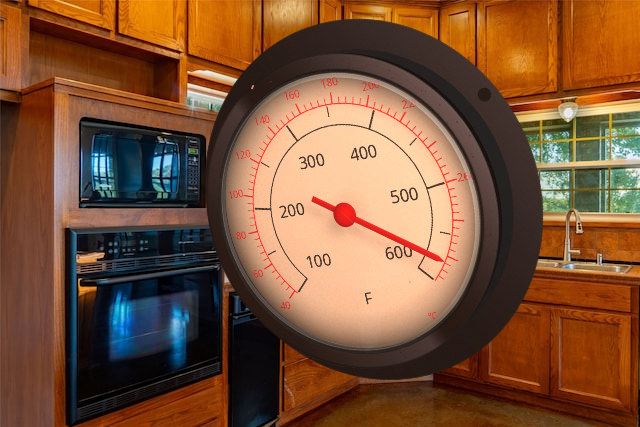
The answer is 575 °F
